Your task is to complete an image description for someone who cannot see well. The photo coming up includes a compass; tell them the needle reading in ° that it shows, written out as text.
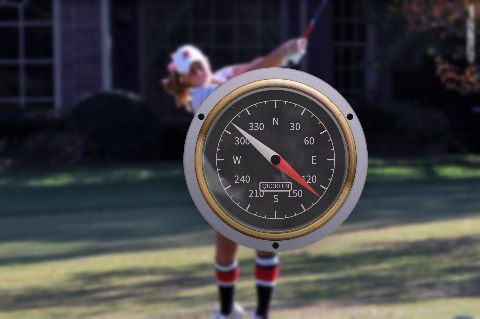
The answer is 130 °
